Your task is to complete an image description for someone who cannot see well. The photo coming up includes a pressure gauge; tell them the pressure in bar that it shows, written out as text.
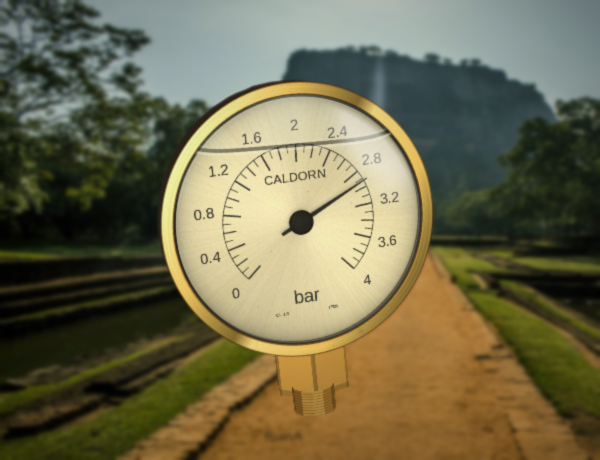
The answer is 2.9 bar
